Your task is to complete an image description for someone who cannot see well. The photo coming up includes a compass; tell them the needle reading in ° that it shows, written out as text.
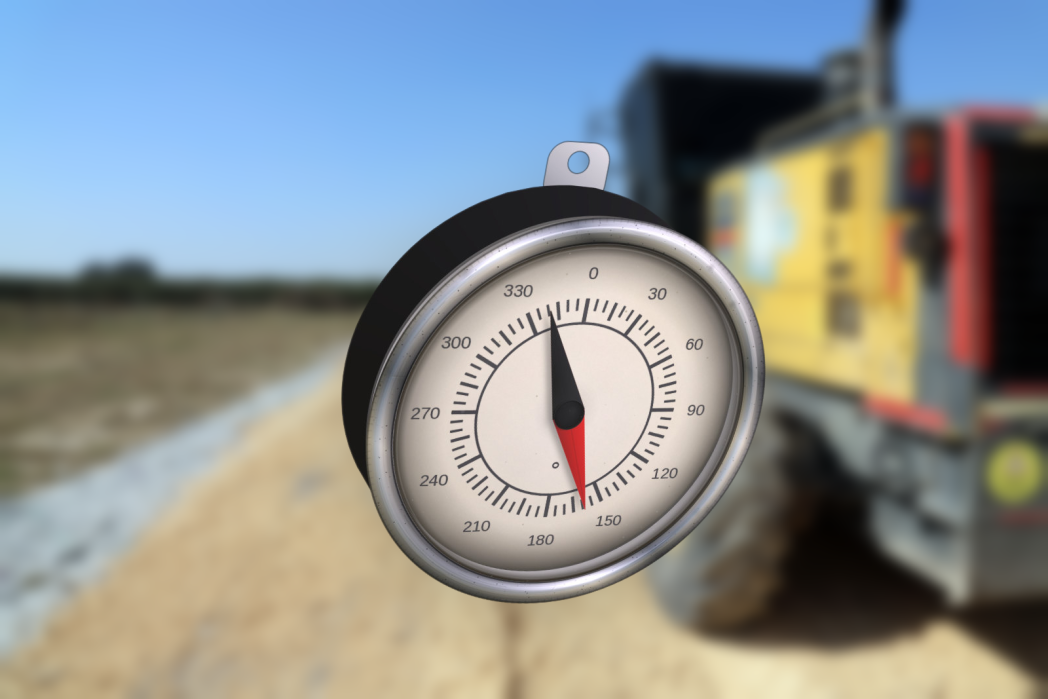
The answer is 160 °
